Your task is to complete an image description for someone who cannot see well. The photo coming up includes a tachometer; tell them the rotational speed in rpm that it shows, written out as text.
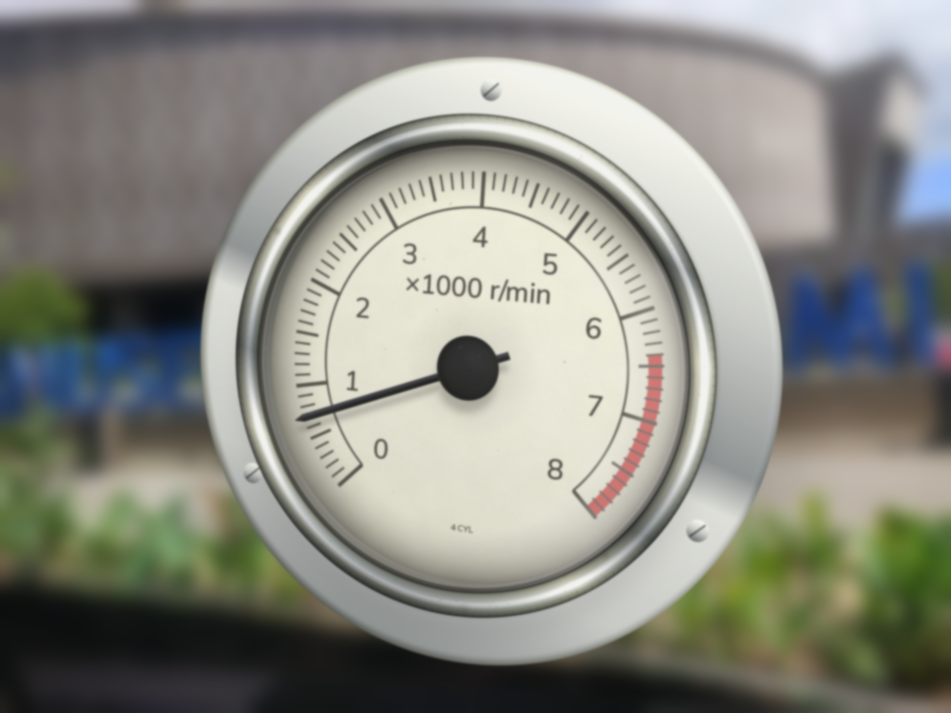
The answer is 700 rpm
